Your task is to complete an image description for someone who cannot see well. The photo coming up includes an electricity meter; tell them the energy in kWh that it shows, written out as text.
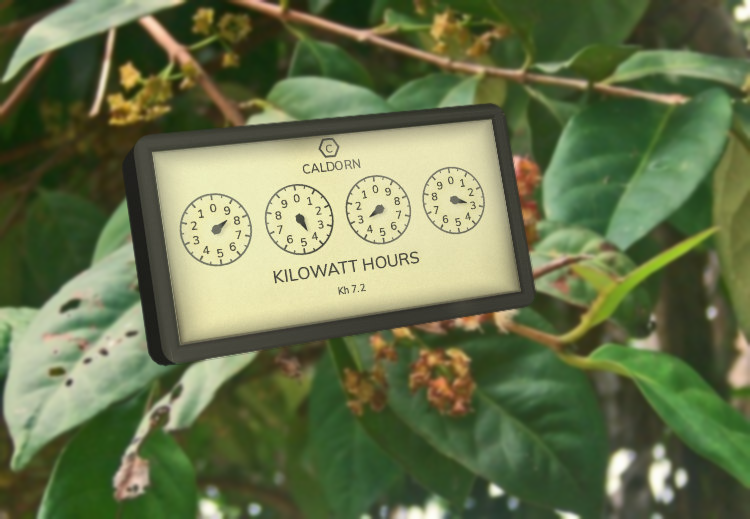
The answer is 8433 kWh
